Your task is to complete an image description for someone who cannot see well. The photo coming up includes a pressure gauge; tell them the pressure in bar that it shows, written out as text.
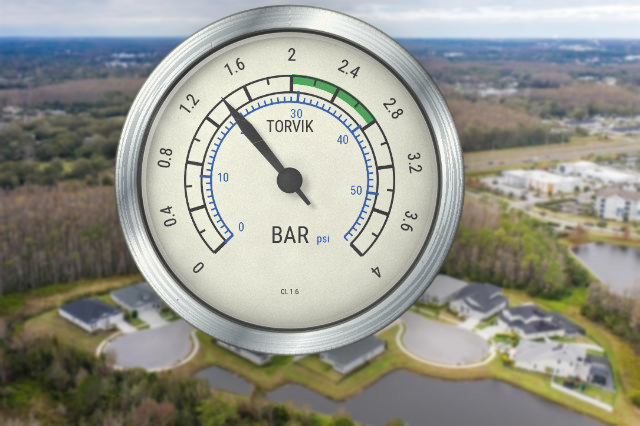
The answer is 1.4 bar
